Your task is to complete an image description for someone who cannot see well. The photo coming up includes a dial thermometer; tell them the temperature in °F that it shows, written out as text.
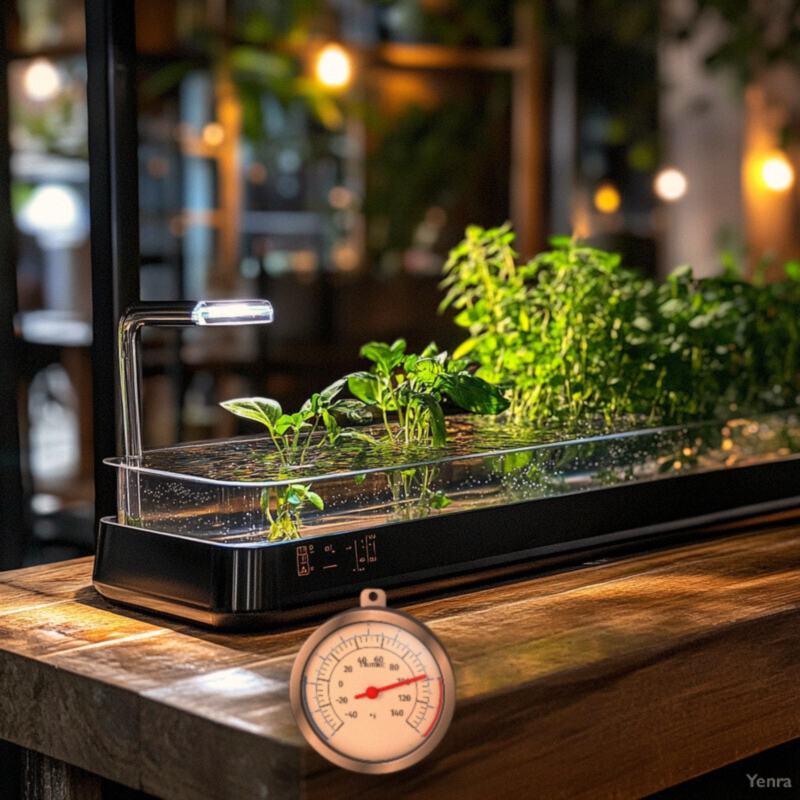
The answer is 100 °F
